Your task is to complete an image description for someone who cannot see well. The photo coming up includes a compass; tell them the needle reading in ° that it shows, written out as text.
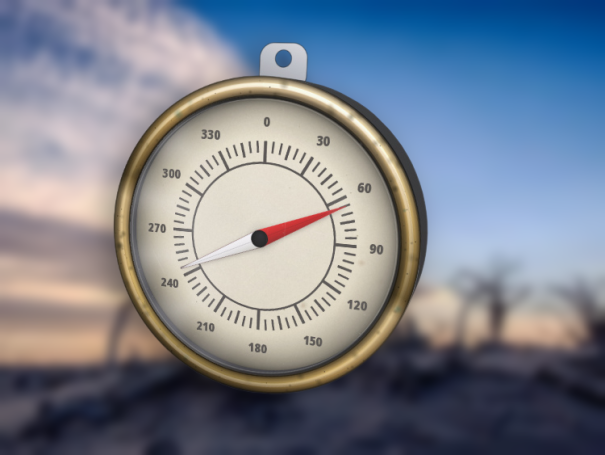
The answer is 65 °
